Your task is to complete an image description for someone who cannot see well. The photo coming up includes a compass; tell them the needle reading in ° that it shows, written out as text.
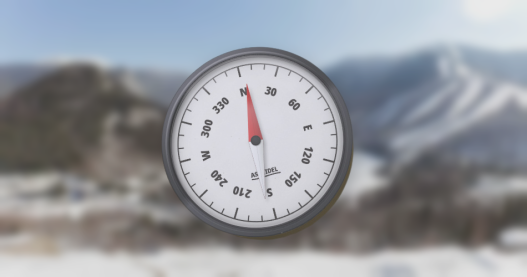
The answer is 5 °
